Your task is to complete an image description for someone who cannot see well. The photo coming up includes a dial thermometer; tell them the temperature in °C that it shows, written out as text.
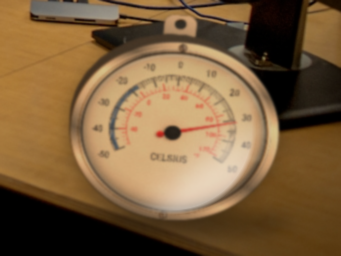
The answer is 30 °C
